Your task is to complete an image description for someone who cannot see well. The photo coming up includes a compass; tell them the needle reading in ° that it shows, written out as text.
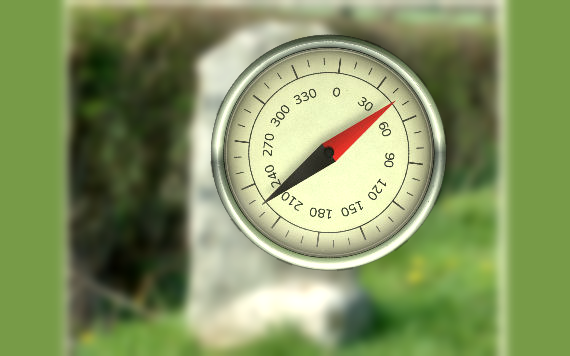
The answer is 45 °
